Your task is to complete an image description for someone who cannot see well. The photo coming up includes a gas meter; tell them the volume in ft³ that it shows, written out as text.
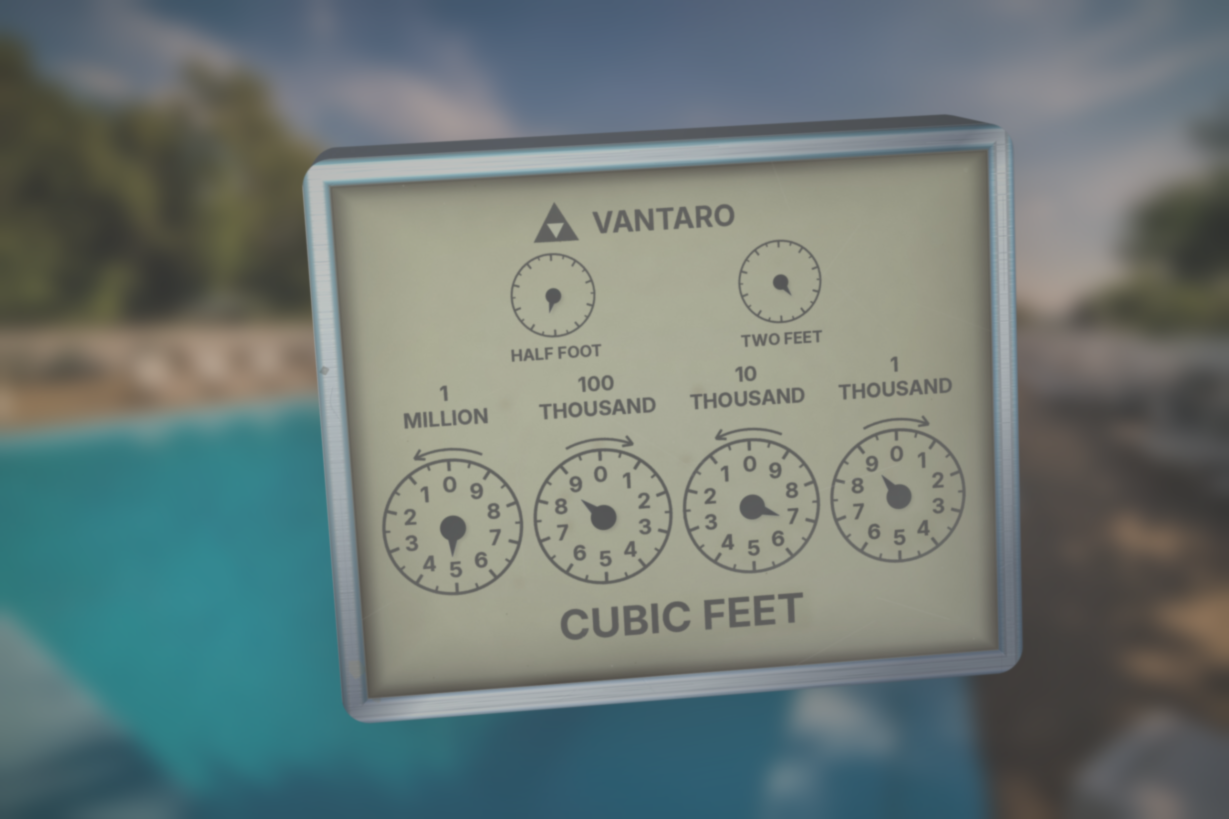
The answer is 486900 ft³
